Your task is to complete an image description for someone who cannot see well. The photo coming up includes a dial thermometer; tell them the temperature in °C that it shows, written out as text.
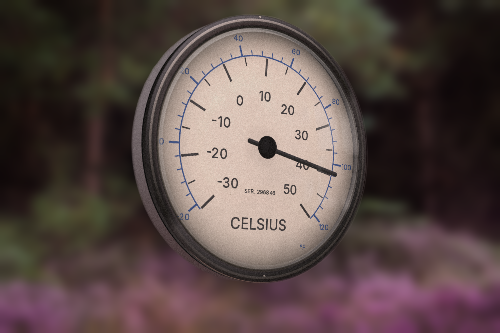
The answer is 40 °C
